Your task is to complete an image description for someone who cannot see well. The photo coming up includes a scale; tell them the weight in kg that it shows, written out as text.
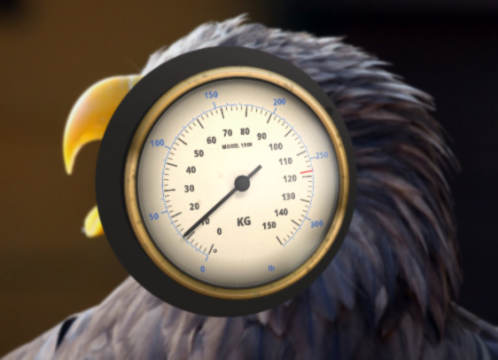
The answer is 12 kg
